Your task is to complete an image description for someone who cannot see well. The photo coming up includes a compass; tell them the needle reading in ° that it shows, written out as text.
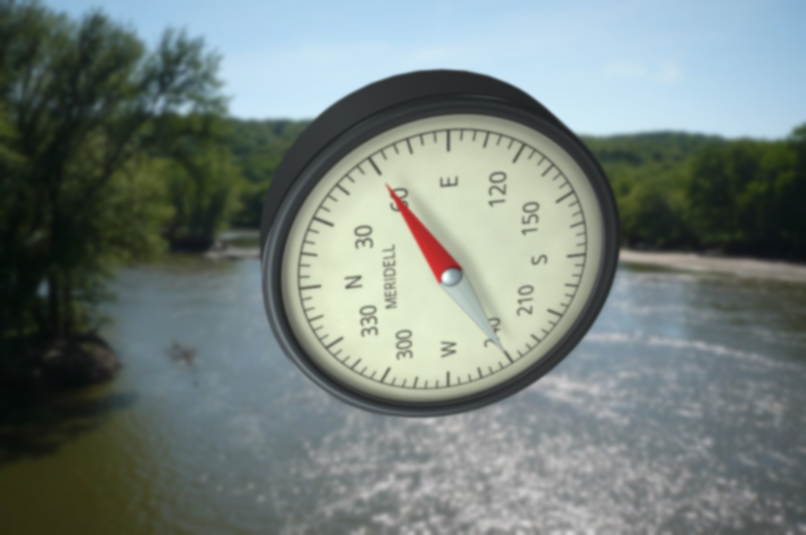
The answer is 60 °
